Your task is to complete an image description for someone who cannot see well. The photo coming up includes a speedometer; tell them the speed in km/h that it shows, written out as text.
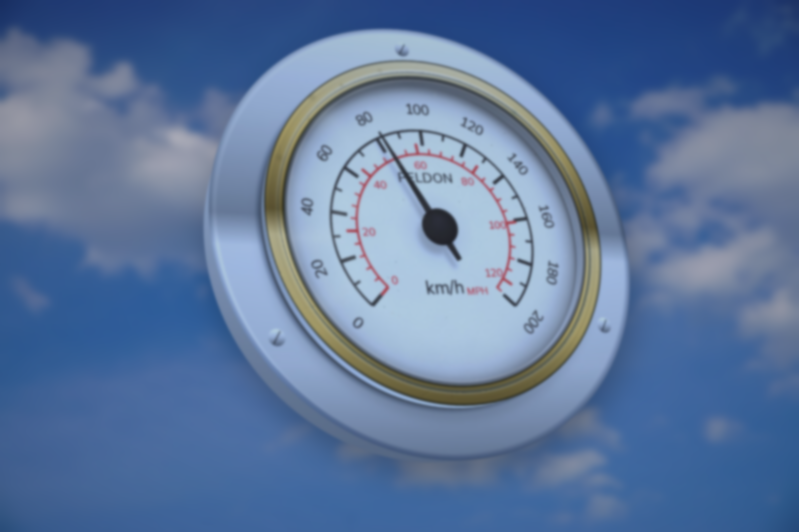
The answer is 80 km/h
